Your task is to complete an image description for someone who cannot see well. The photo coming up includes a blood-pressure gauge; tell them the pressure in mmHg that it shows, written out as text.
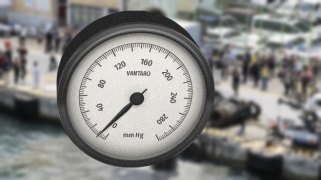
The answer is 10 mmHg
